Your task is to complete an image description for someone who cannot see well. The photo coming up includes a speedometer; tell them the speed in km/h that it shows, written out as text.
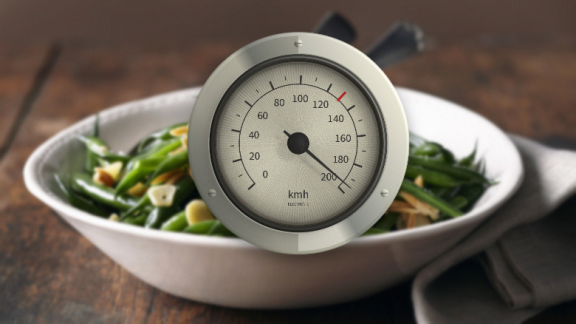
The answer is 195 km/h
